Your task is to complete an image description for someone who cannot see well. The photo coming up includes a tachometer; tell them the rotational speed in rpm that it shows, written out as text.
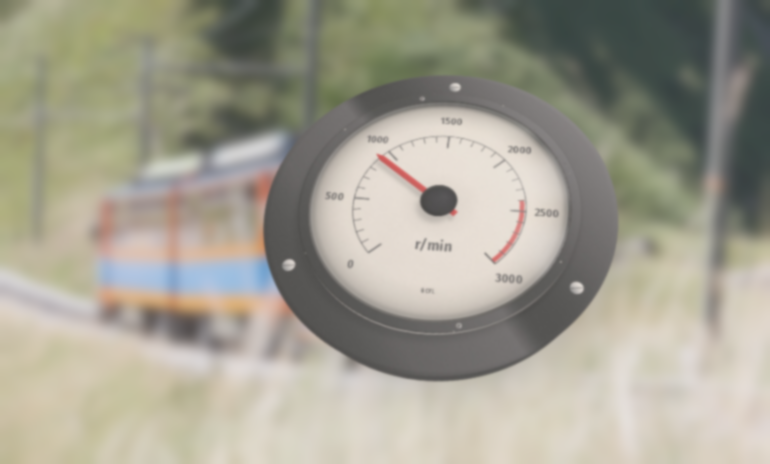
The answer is 900 rpm
